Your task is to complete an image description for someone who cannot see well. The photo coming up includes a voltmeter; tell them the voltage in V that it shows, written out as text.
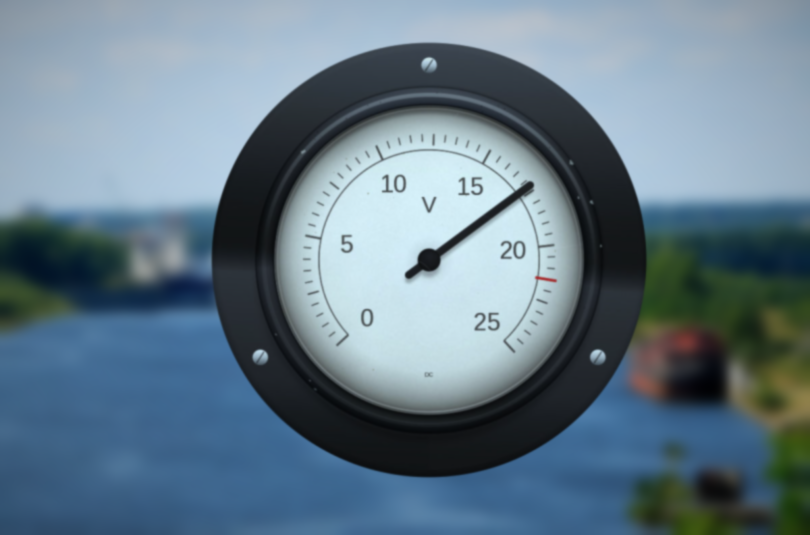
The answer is 17.25 V
